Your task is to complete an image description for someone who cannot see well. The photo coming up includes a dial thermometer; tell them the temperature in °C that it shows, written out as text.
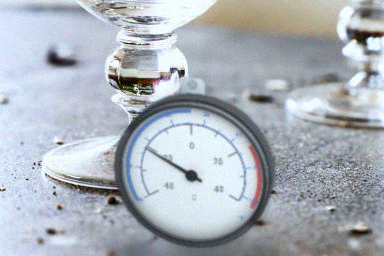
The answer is -20 °C
